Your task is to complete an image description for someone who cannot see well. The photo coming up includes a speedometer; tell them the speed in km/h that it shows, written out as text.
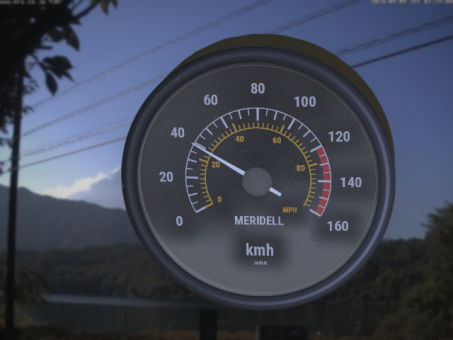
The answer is 40 km/h
